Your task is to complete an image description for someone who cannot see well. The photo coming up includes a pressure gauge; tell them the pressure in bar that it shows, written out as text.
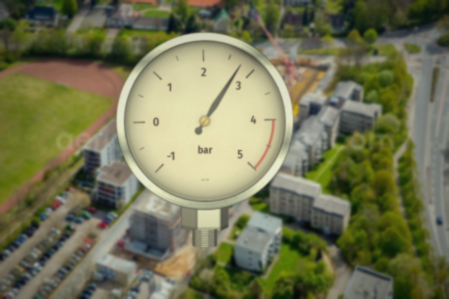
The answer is 2.75 bar
